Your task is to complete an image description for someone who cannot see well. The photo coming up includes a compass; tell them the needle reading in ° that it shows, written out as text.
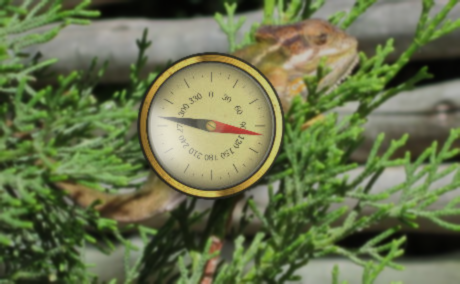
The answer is 100 °
